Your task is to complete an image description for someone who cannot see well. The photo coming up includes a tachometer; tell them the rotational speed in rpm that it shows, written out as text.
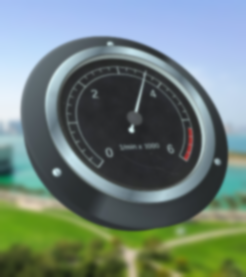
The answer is 3600 rpm
